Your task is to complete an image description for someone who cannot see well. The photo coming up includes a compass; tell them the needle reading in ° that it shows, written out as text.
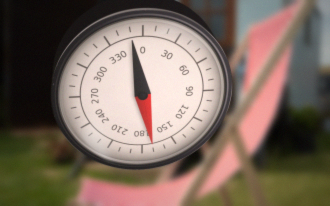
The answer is 170 °
